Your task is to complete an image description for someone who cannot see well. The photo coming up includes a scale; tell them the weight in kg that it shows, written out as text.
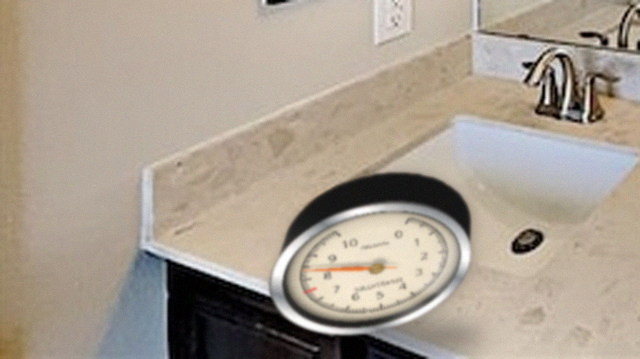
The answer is 8.5 kg
